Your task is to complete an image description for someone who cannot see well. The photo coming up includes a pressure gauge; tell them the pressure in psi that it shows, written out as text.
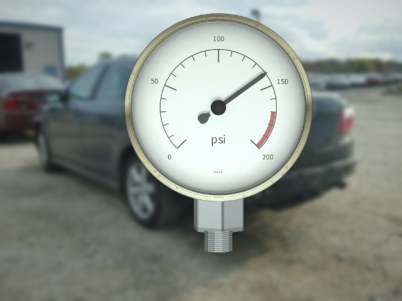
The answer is 140 psi
